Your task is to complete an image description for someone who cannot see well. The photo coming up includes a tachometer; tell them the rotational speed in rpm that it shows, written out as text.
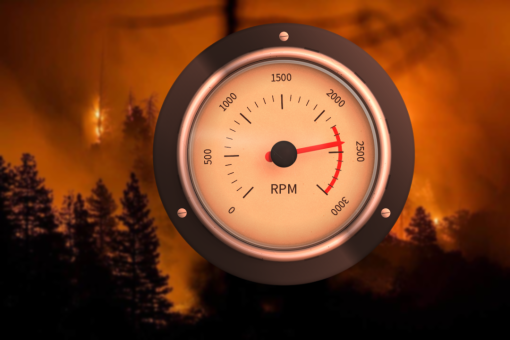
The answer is 2400 rpm
